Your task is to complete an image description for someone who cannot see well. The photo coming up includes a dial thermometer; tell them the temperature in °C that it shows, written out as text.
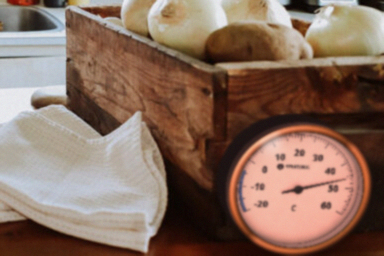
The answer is 45 °C
